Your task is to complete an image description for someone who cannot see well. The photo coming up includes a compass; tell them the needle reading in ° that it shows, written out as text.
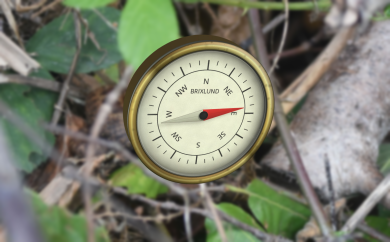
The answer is 80 °
